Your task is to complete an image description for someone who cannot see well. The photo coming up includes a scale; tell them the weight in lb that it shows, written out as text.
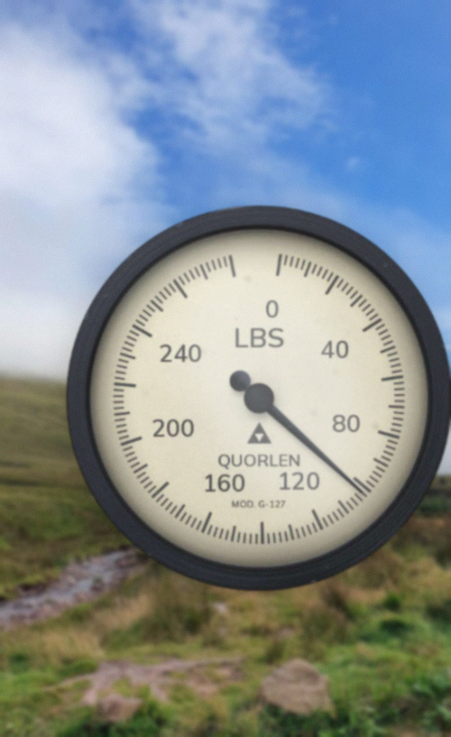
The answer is 102 lb
